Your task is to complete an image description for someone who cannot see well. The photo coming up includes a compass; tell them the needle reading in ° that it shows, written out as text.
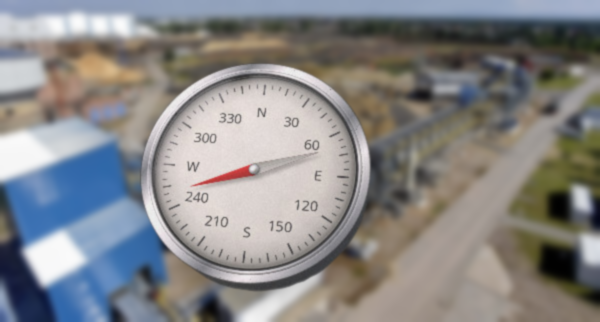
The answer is 250 °
